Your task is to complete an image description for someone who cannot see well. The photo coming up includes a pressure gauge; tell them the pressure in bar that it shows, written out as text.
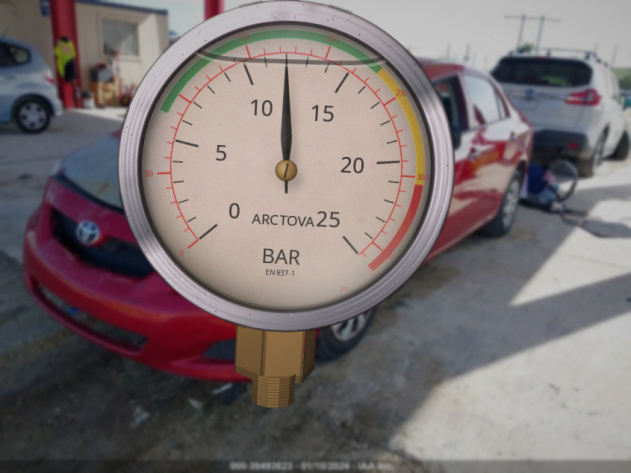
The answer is 12 bar
